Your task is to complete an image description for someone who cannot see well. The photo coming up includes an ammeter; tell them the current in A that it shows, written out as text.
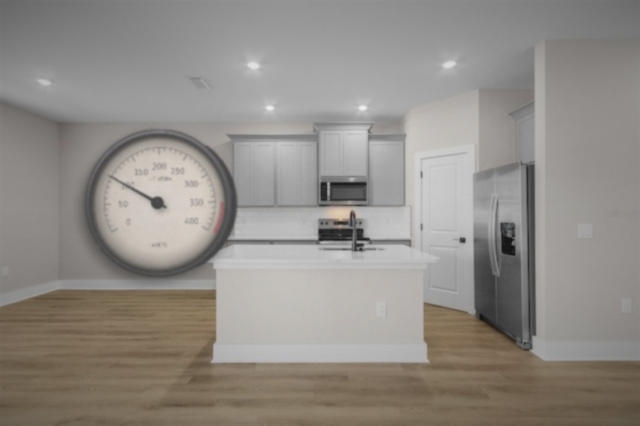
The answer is 100 A
